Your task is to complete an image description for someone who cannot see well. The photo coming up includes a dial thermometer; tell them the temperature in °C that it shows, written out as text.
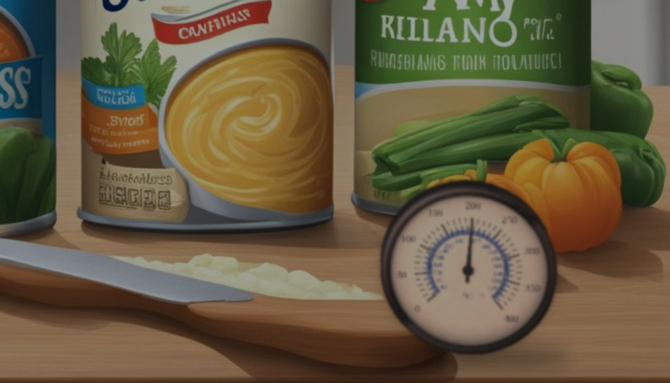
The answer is 200 °C
